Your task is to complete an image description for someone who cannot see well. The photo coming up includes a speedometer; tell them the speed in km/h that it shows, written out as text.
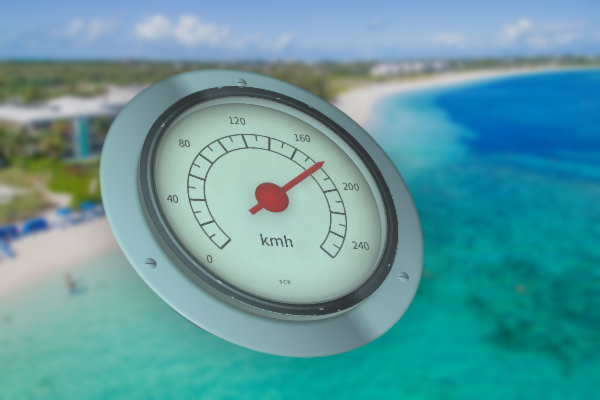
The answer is 180 km/h
